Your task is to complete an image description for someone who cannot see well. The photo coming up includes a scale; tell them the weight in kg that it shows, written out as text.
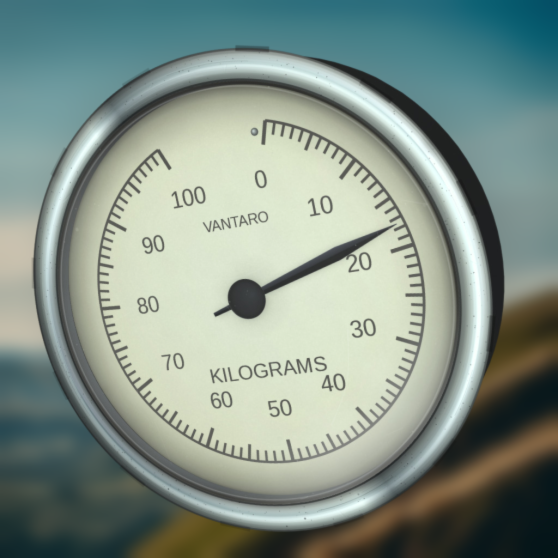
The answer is 17.5 kg
